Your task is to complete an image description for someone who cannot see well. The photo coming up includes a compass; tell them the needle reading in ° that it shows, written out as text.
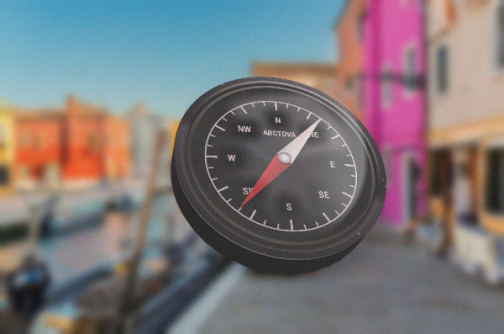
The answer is 220 °
